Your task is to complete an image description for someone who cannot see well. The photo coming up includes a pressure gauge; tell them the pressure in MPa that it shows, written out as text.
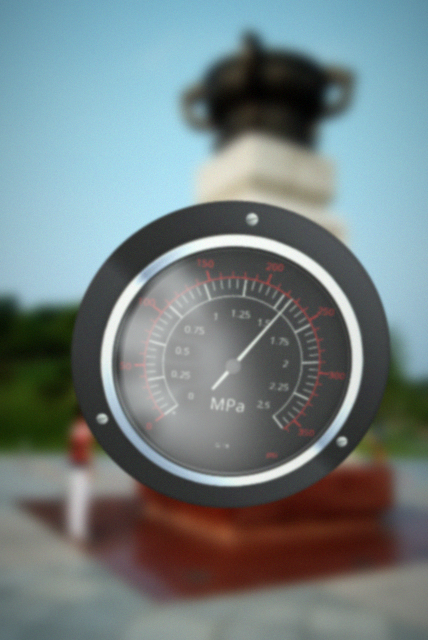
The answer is 1.55 MPa
